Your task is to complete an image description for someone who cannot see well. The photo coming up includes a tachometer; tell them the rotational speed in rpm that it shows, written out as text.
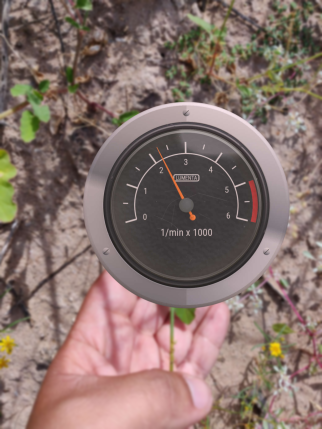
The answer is 2250 rpm
